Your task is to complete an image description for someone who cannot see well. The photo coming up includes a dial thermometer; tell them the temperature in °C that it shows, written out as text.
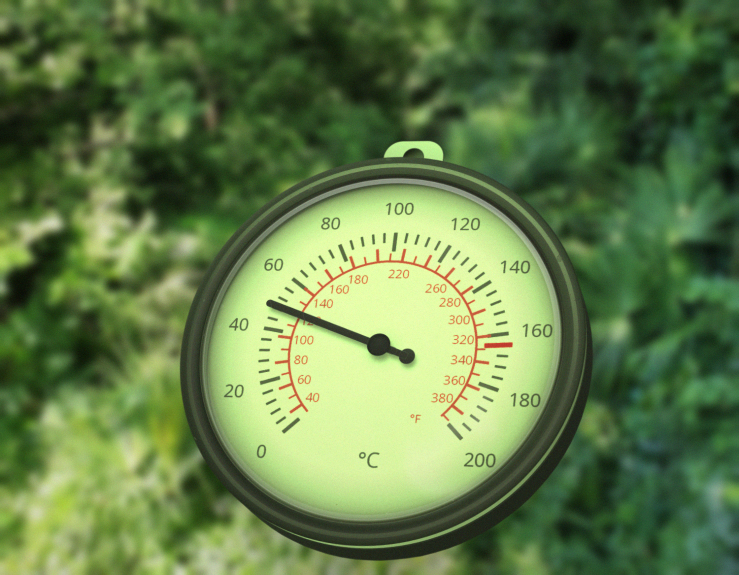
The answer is 48 °C
